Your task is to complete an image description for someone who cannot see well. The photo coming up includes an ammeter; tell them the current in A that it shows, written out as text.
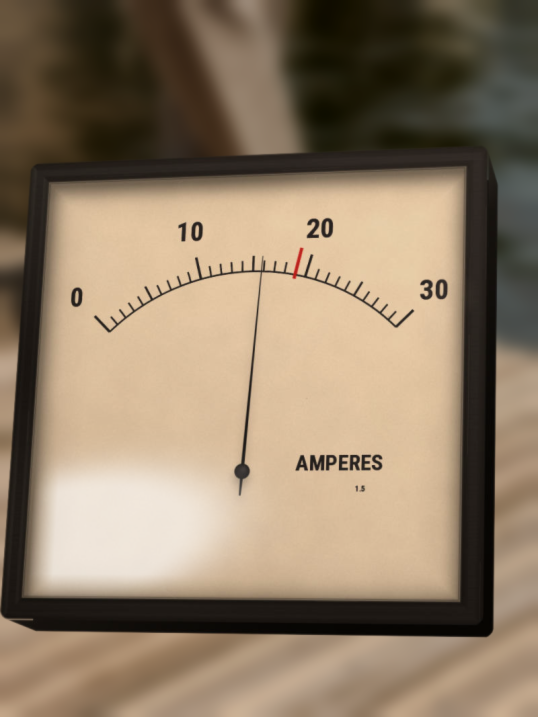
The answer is 16 A
